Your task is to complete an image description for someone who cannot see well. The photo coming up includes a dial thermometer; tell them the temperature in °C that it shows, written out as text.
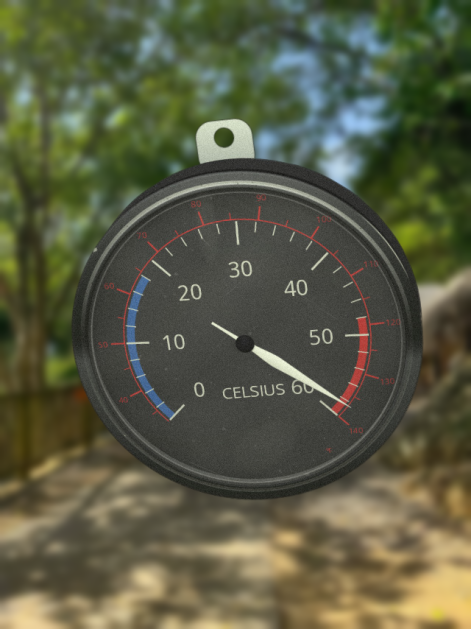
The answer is 58 °C
